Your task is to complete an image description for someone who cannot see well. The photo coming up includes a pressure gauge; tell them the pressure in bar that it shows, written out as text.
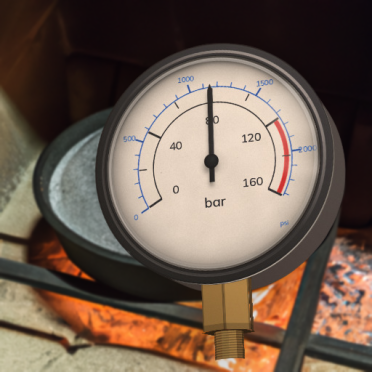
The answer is 80 bar
